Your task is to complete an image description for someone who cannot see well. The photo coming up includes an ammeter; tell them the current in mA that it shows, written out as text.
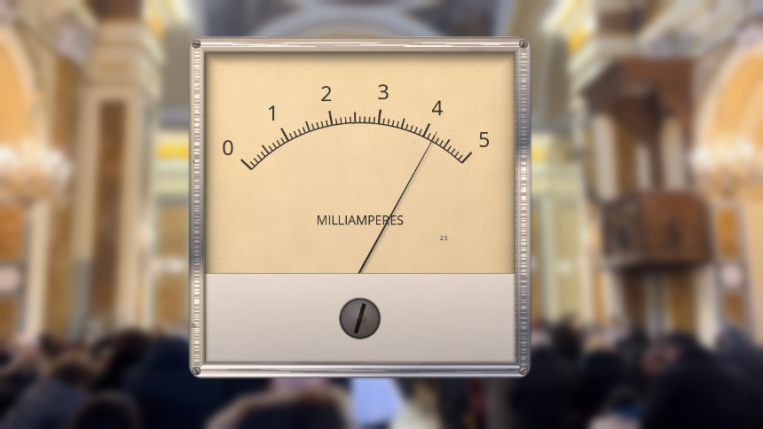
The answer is 4.2 mA
